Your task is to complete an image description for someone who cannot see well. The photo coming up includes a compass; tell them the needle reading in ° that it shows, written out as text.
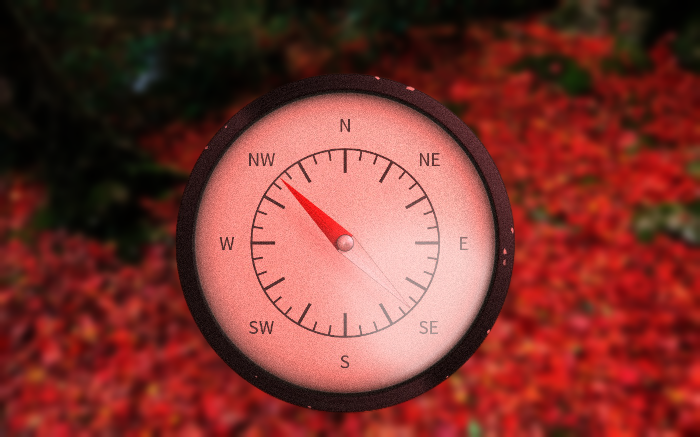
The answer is 315 °
